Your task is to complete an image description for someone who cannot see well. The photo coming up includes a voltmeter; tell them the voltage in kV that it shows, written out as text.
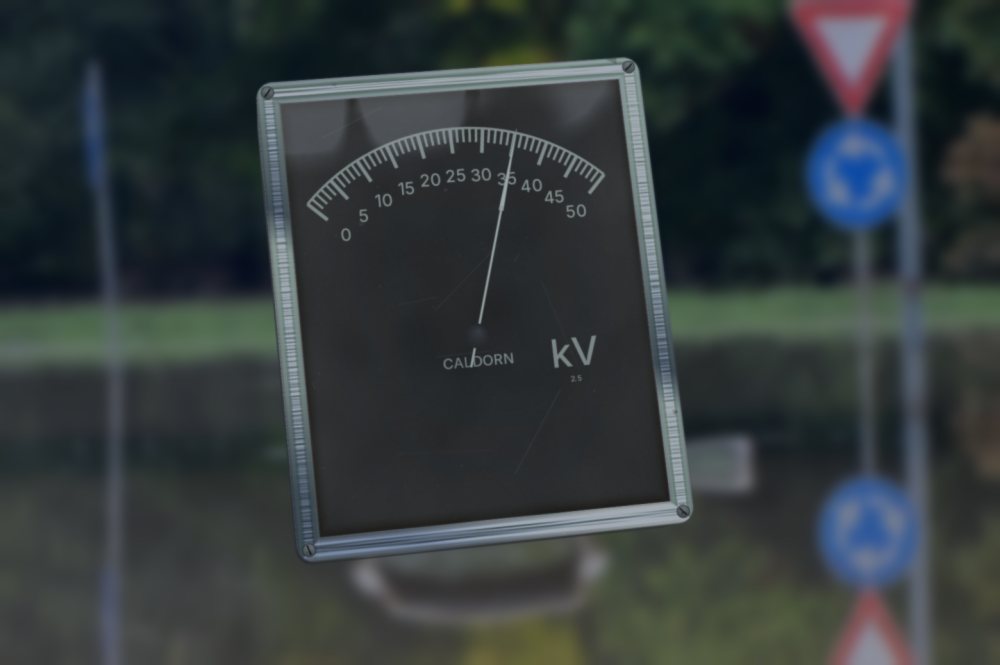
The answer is 35 kV
